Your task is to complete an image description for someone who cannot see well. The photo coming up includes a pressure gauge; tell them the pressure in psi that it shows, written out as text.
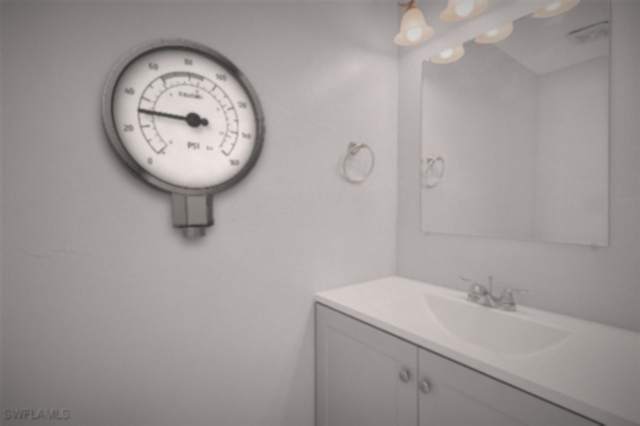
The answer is 30 psi
